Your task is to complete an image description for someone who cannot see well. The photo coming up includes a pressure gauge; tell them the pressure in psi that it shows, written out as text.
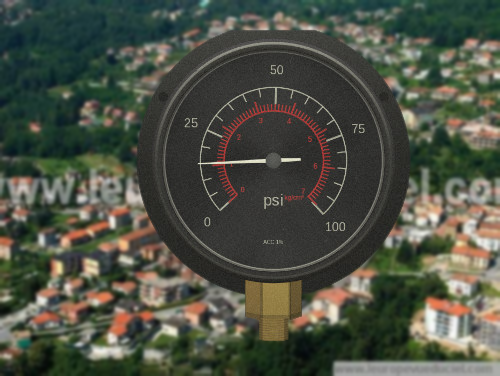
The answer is 15 psi
